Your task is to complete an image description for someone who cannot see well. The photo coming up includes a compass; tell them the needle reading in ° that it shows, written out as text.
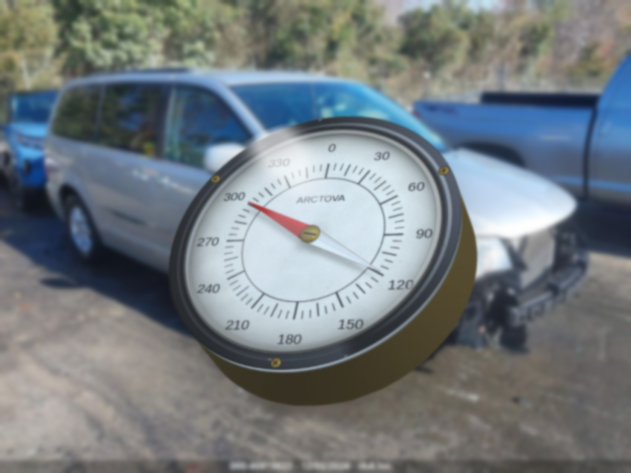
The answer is 300 °
